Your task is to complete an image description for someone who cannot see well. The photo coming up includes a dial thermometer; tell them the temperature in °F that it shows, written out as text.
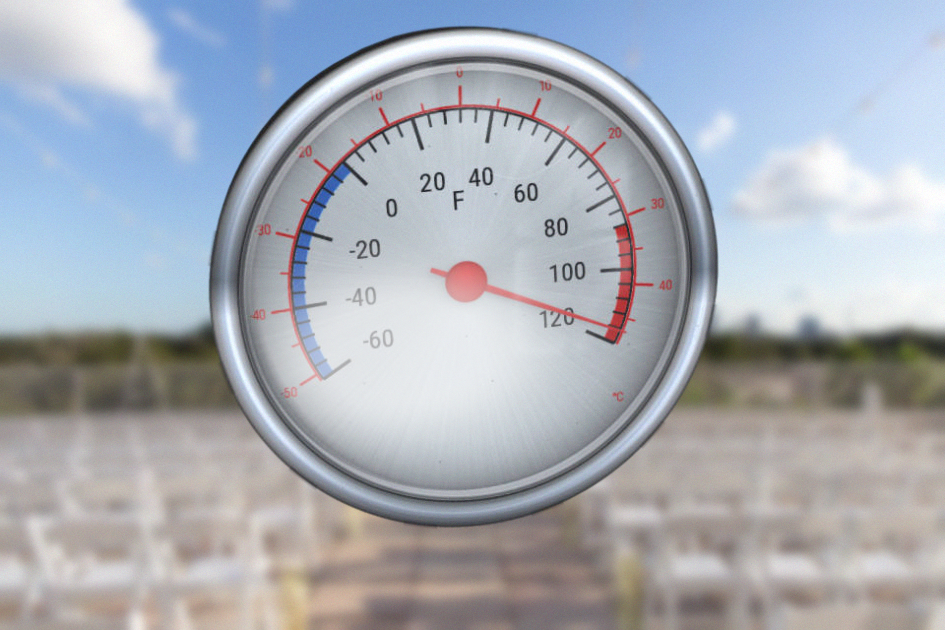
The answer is 116 °F
